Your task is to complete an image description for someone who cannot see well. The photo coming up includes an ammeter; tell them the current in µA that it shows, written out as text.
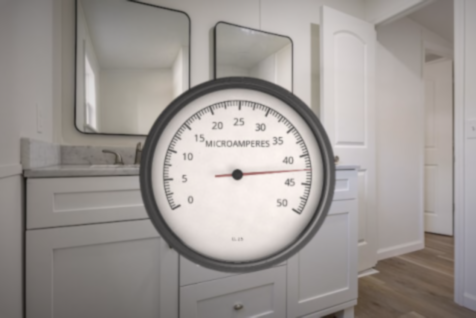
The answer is 42.5 µA
